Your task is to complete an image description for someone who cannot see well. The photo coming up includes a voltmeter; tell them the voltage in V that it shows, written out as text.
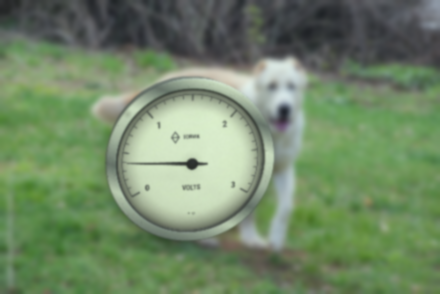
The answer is 0.4 V
